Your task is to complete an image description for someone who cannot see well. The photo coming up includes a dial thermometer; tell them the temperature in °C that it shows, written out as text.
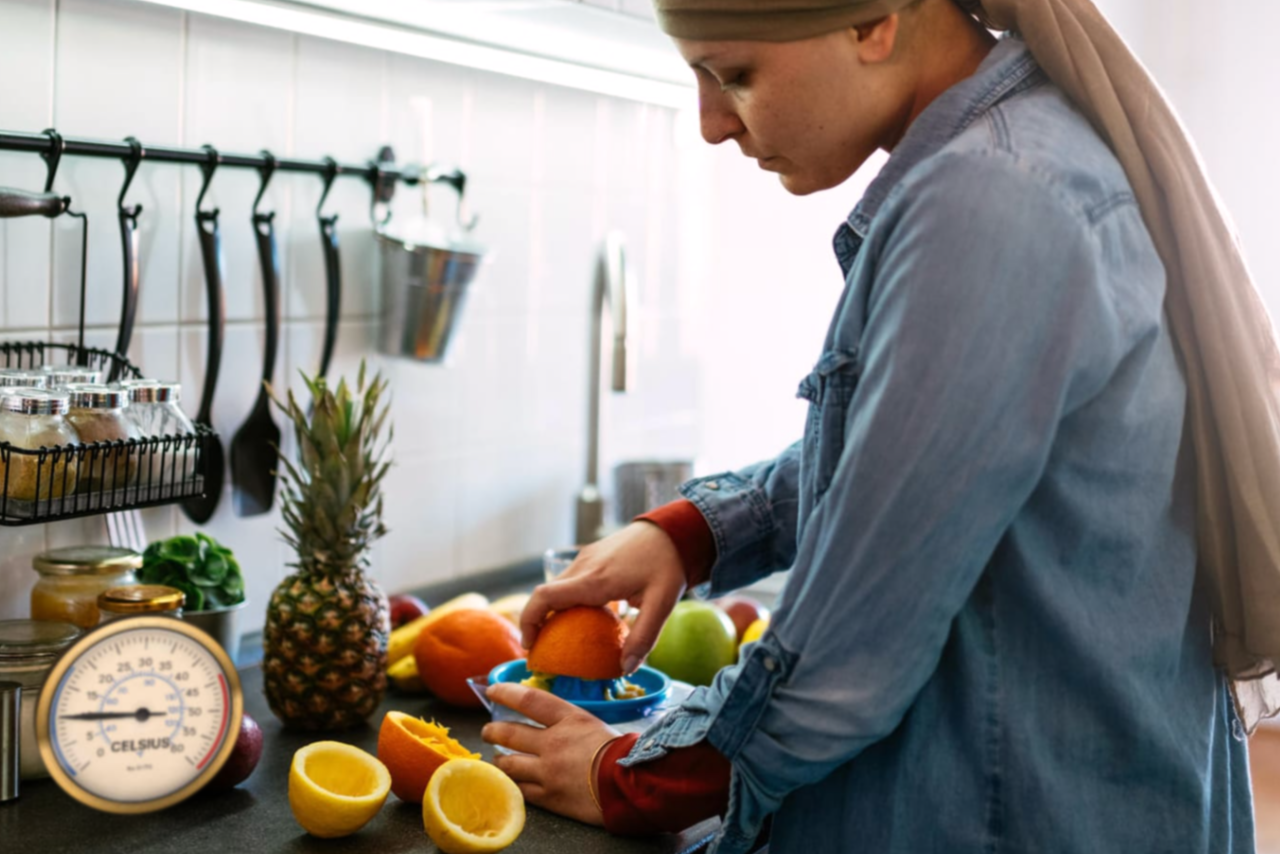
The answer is 10 °C
